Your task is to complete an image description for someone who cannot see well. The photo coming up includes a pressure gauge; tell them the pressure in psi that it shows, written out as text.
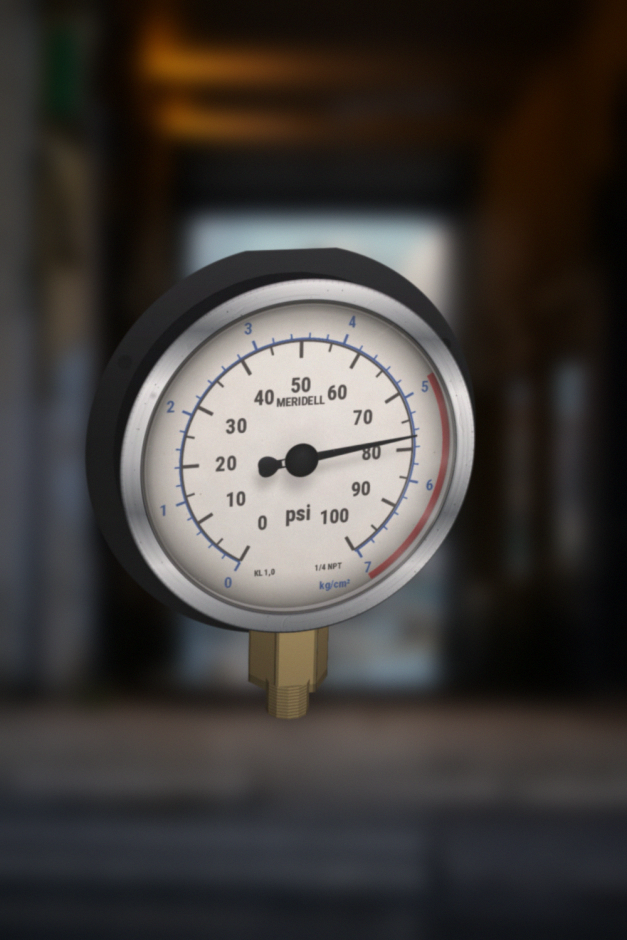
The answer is 77.5 psi
